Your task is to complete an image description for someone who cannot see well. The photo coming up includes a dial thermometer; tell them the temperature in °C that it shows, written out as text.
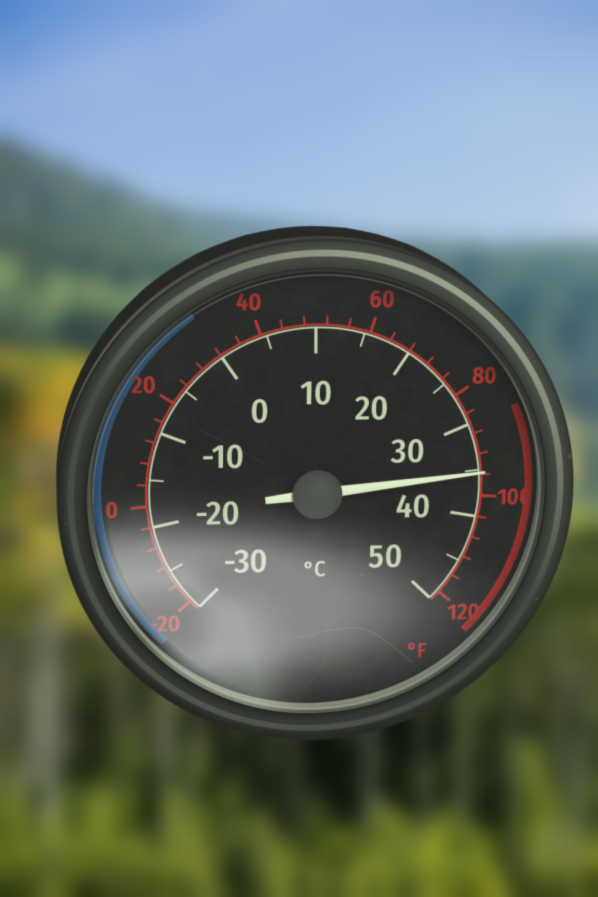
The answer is 35 °C
